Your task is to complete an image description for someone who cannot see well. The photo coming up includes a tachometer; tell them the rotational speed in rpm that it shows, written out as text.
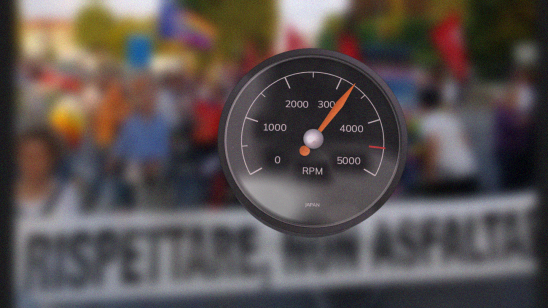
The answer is 3250 rpm
